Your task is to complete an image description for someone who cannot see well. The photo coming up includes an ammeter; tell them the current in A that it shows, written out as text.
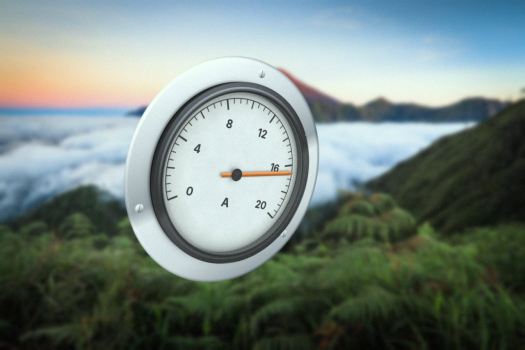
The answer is 16.5 A
